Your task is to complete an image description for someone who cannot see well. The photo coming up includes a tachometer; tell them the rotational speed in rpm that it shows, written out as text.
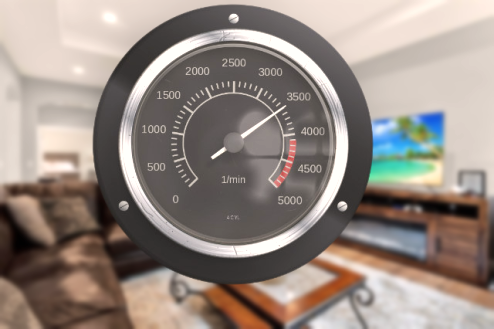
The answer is 3500 rpm
